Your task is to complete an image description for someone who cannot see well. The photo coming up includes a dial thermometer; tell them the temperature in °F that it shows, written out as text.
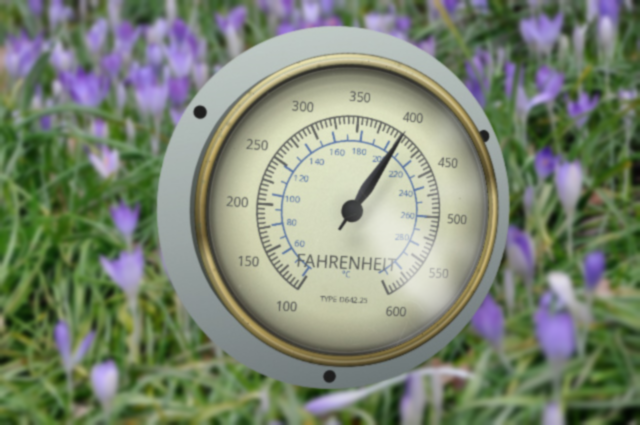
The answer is 400 °F
